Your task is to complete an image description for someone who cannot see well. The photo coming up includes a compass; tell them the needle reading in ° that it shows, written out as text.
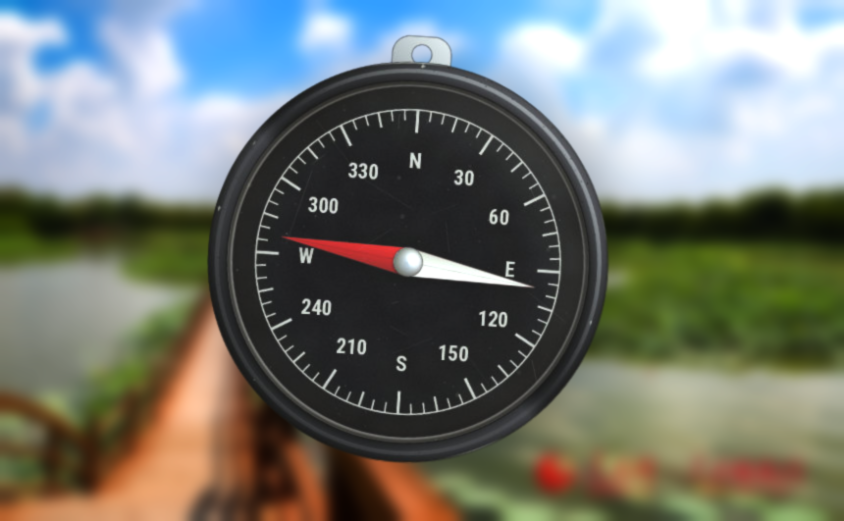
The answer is 277.5 °
